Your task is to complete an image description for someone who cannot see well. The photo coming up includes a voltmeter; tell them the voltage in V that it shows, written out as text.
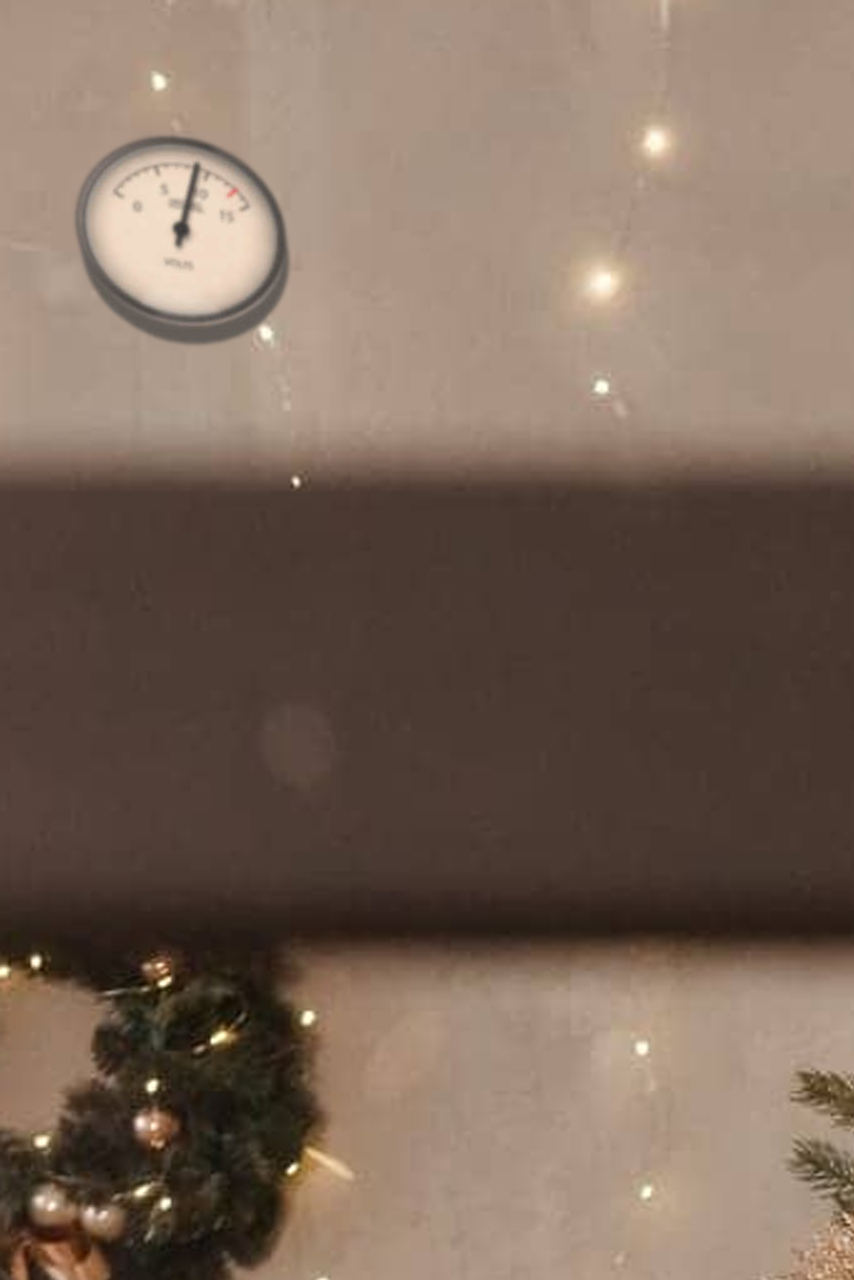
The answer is 9 V
